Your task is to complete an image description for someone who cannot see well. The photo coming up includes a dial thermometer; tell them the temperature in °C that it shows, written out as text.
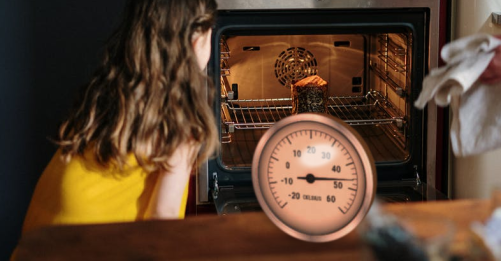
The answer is 46 °C
